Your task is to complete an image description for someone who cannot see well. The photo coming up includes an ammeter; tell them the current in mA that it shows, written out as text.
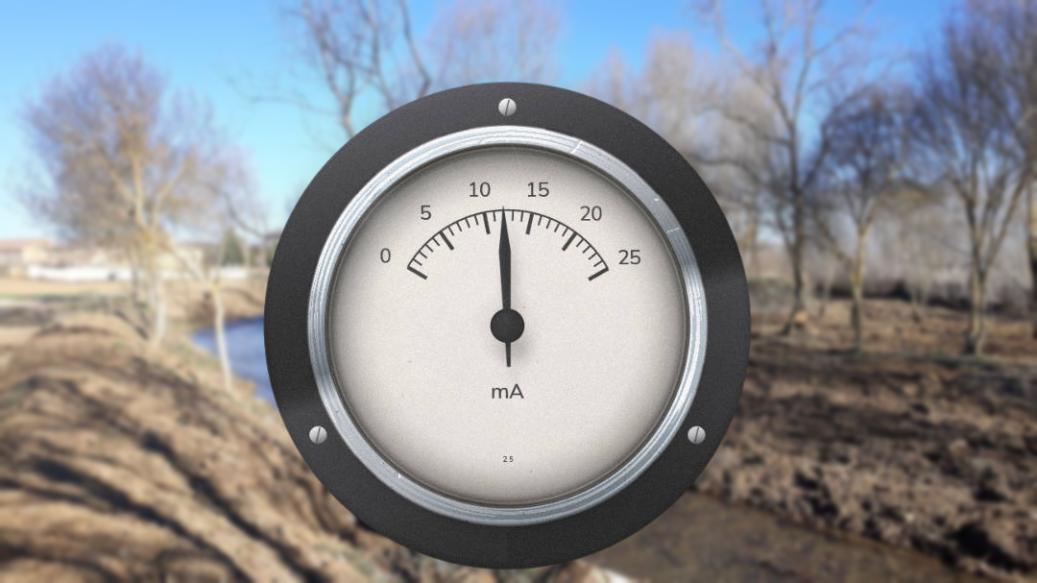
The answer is 12 mA
